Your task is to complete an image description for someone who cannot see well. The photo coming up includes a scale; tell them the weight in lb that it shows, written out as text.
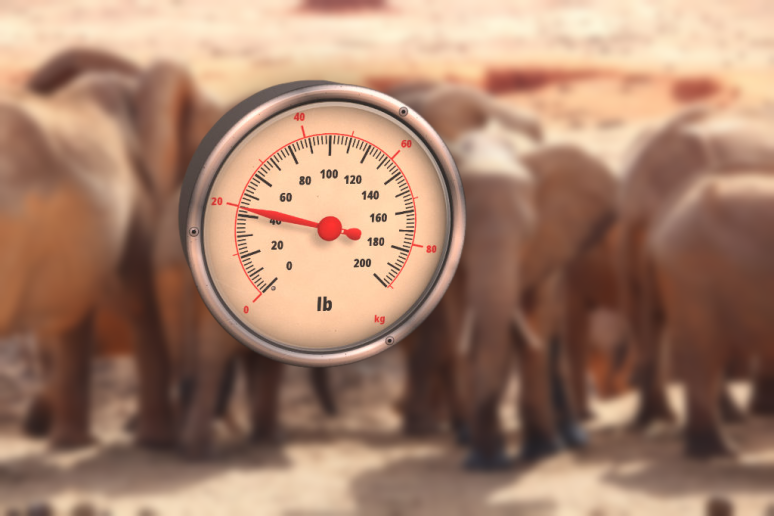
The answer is 44 lb
